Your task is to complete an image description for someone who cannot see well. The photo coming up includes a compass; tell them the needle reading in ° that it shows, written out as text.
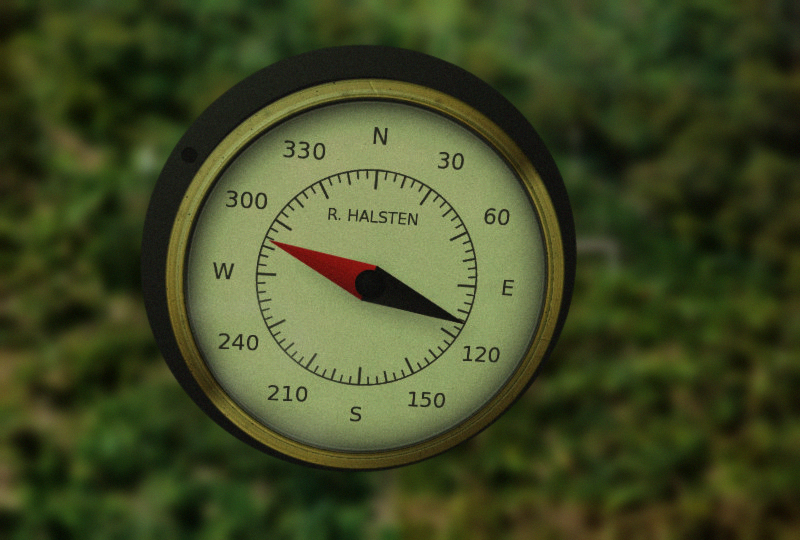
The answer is 290 °
